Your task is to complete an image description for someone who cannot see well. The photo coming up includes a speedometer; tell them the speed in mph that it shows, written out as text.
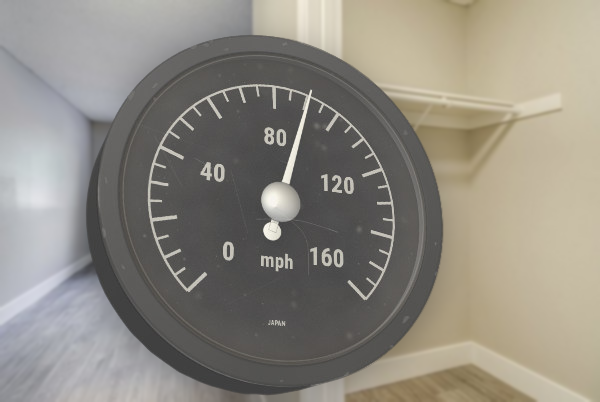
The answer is 90 mph
